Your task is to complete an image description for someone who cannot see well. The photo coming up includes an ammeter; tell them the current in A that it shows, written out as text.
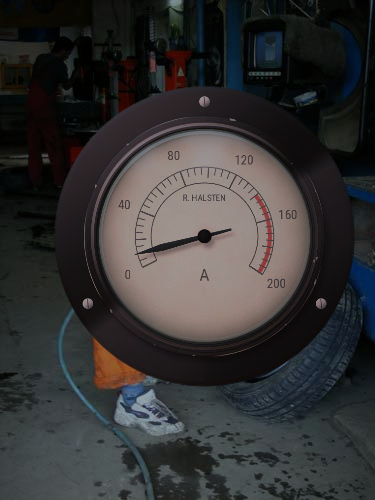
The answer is 10 A
